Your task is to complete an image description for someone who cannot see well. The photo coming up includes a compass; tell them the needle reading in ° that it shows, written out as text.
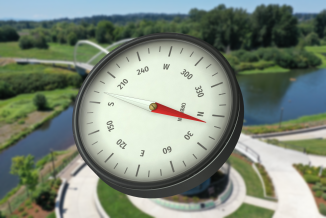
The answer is 10 °
